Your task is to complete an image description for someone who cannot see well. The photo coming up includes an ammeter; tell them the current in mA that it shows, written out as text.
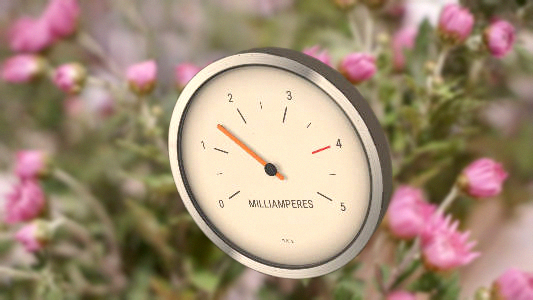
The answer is 1.5 mA
